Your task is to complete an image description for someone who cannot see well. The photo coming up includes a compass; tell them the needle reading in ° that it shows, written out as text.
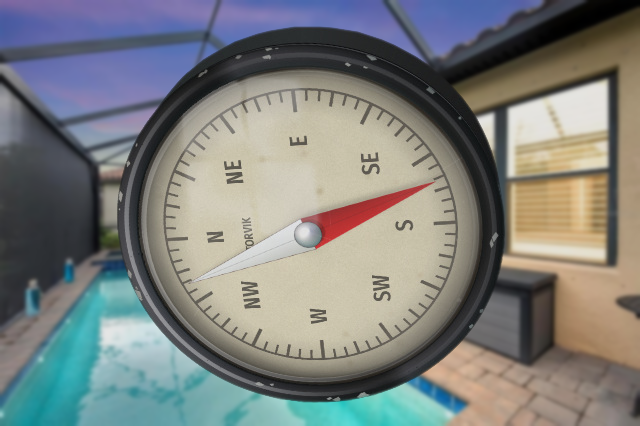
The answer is 160 °
